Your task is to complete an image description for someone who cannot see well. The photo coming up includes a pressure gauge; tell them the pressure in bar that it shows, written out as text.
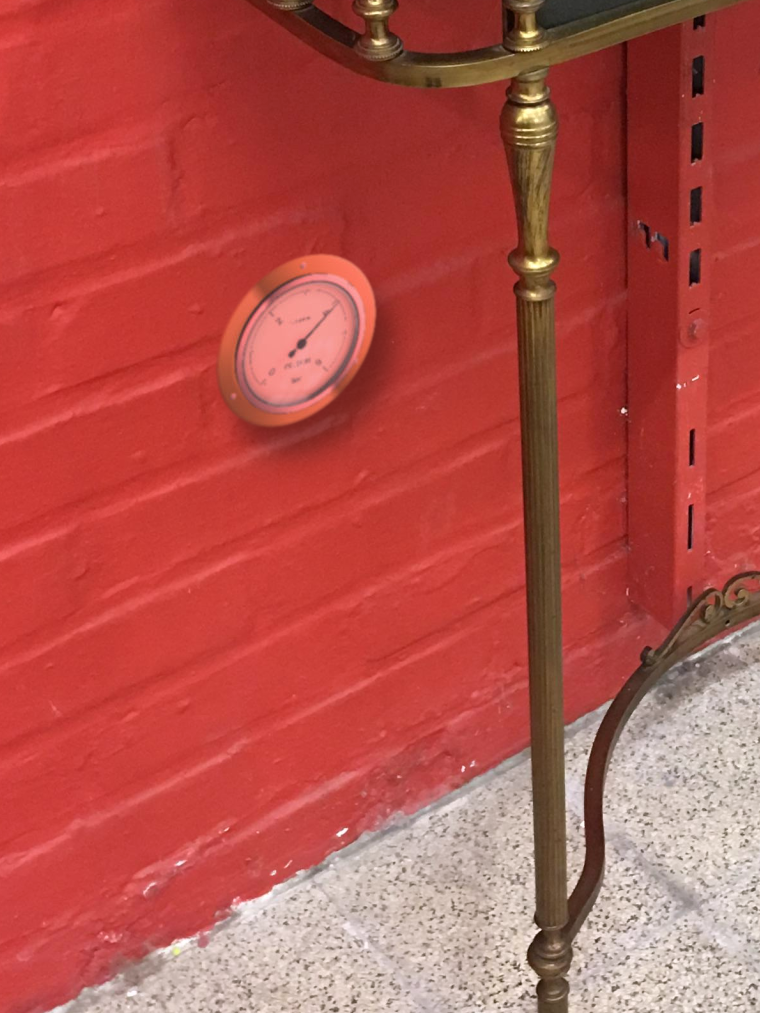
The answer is 4 bar
